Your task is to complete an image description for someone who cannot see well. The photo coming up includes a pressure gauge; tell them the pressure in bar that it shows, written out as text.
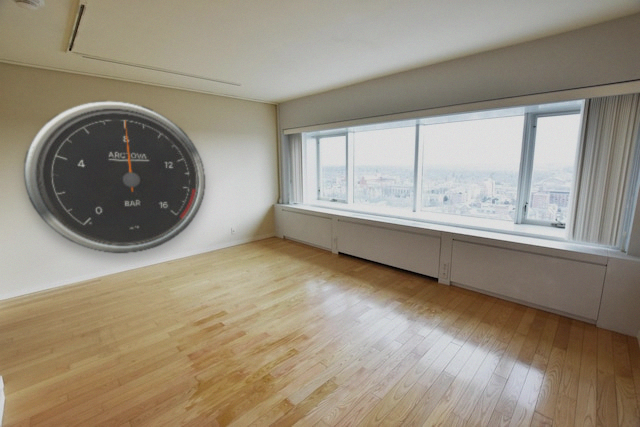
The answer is 8 bar
